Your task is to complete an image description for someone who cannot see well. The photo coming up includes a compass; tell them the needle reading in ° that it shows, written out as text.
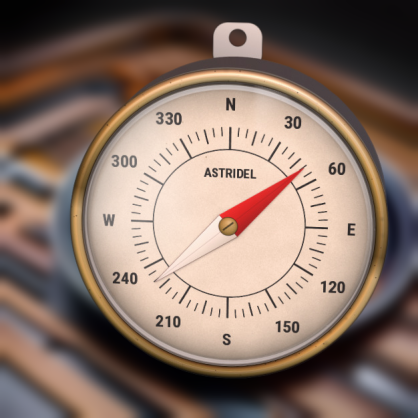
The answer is 50 °
